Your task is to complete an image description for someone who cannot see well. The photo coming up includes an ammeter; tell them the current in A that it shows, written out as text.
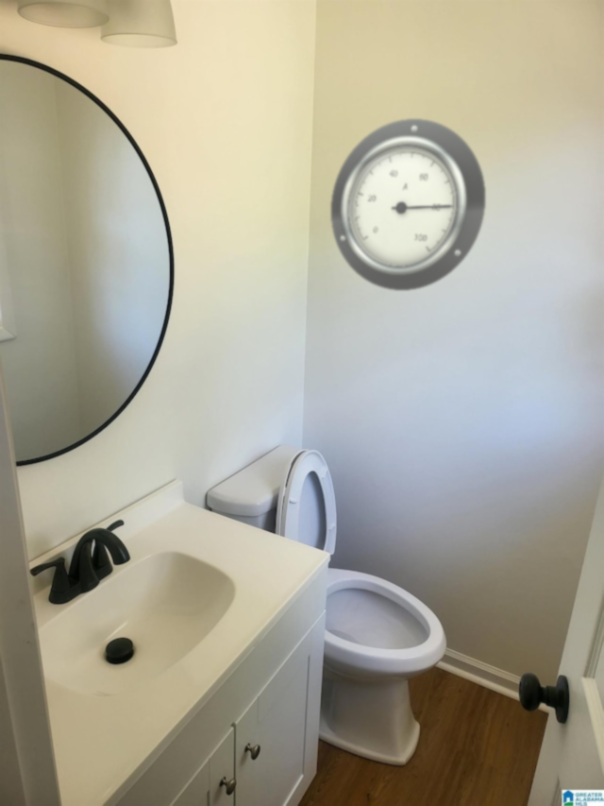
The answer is 80 A
